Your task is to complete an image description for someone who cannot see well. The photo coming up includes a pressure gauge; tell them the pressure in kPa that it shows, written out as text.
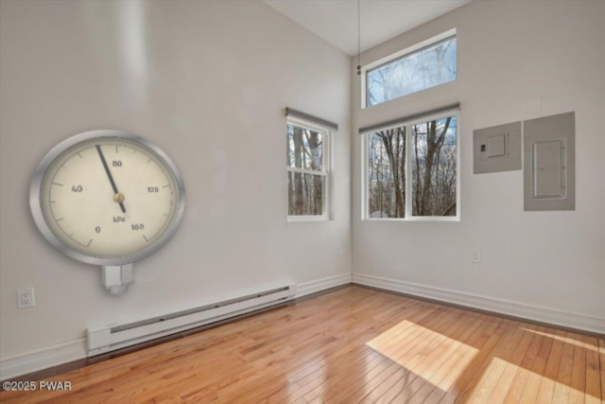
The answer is 70 kPa
